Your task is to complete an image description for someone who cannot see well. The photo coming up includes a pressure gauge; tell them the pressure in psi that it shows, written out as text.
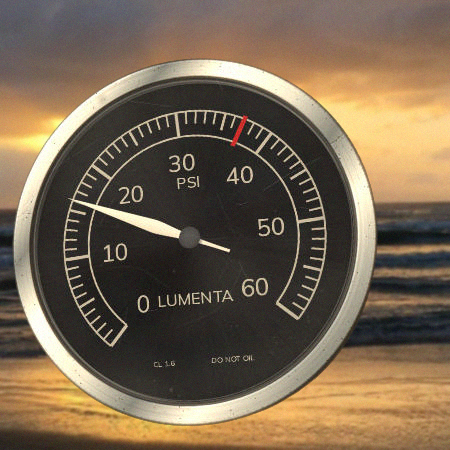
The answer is 16 psi
